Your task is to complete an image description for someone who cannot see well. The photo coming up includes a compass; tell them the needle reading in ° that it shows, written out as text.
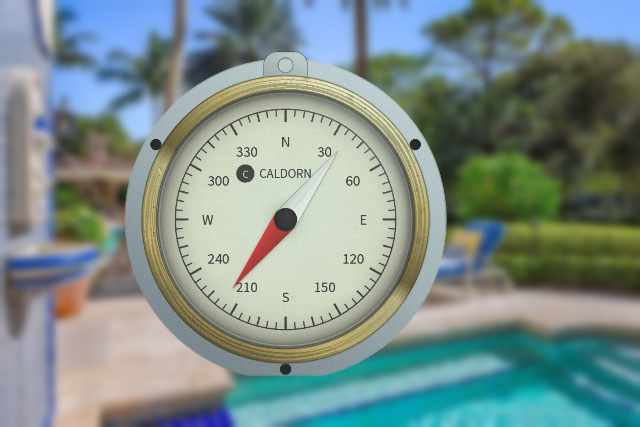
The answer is 217.5 °
